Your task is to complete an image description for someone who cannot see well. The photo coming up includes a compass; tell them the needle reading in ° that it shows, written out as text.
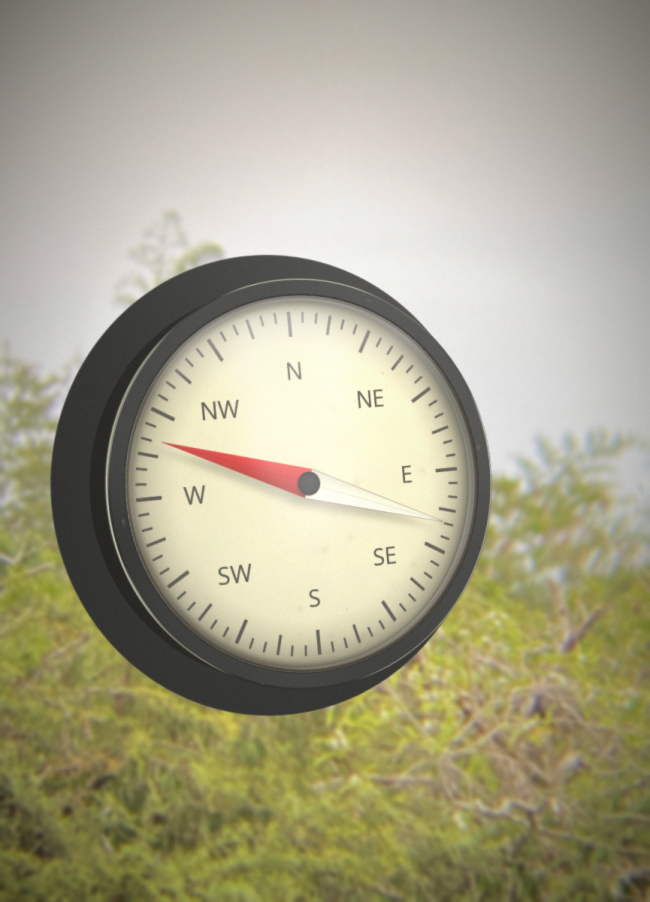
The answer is 290 °
